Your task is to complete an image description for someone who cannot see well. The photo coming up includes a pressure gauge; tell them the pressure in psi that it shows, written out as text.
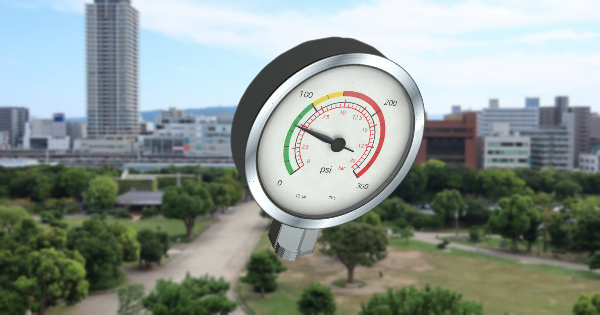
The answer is 70 psi
